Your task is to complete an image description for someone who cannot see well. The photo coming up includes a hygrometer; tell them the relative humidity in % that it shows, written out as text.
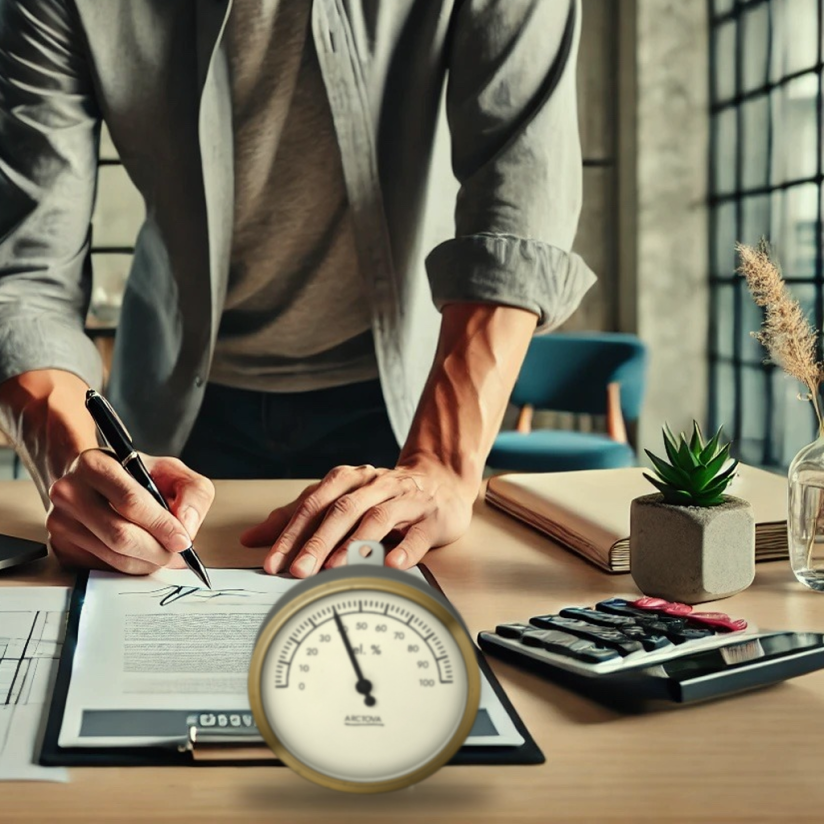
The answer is 40 %
